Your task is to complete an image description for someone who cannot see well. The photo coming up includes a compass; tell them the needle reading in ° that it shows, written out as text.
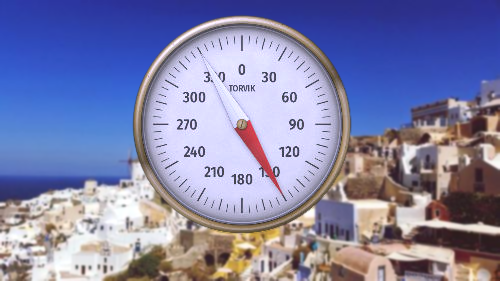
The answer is 150 °
